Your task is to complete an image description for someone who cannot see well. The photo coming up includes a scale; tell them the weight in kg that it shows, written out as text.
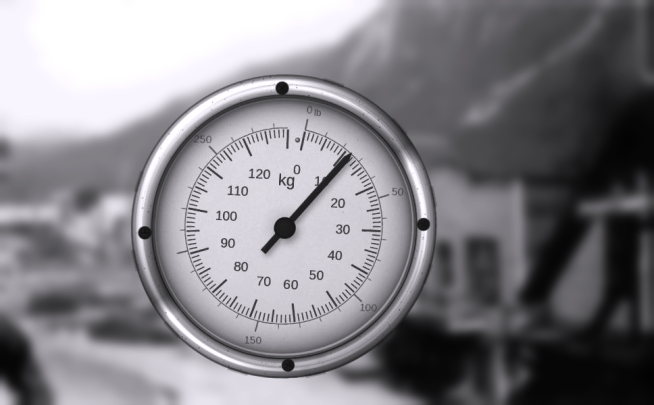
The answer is 11 kg
